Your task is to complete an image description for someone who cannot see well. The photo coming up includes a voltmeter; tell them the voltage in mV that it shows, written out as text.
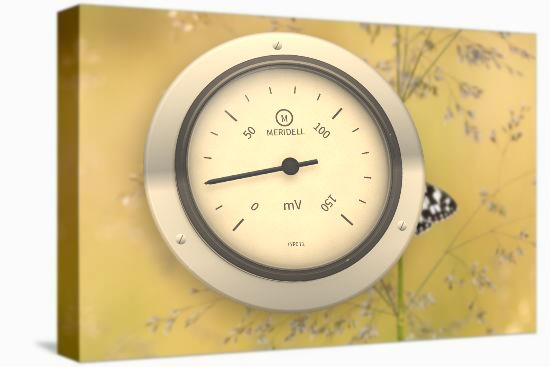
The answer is 20 mV
